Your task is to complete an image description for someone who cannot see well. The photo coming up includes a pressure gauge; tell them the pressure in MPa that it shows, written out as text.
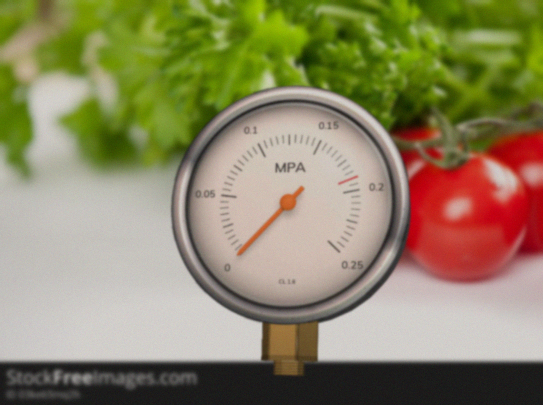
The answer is 0 MPa
